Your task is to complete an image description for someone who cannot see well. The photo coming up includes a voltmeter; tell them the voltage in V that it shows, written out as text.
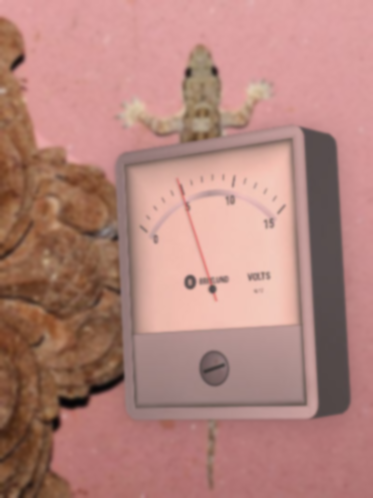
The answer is 5 V
